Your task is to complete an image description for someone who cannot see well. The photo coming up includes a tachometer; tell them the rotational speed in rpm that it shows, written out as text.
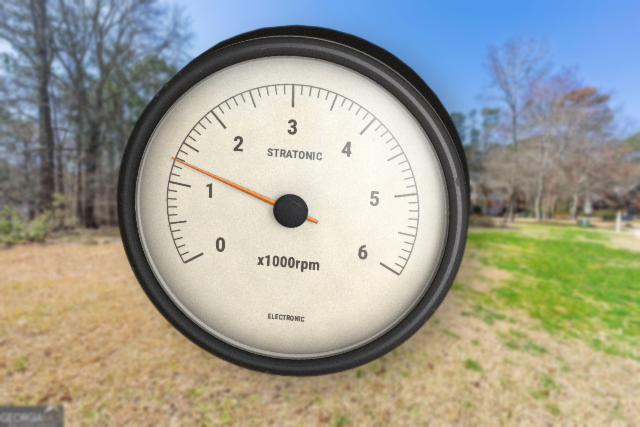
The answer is 1300 rpm
